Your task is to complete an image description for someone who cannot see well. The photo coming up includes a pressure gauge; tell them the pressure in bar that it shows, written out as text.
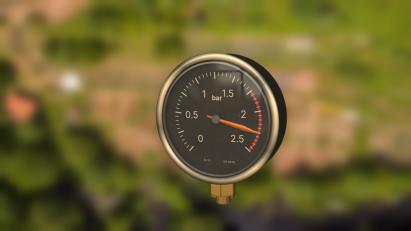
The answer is 2.25 bar
